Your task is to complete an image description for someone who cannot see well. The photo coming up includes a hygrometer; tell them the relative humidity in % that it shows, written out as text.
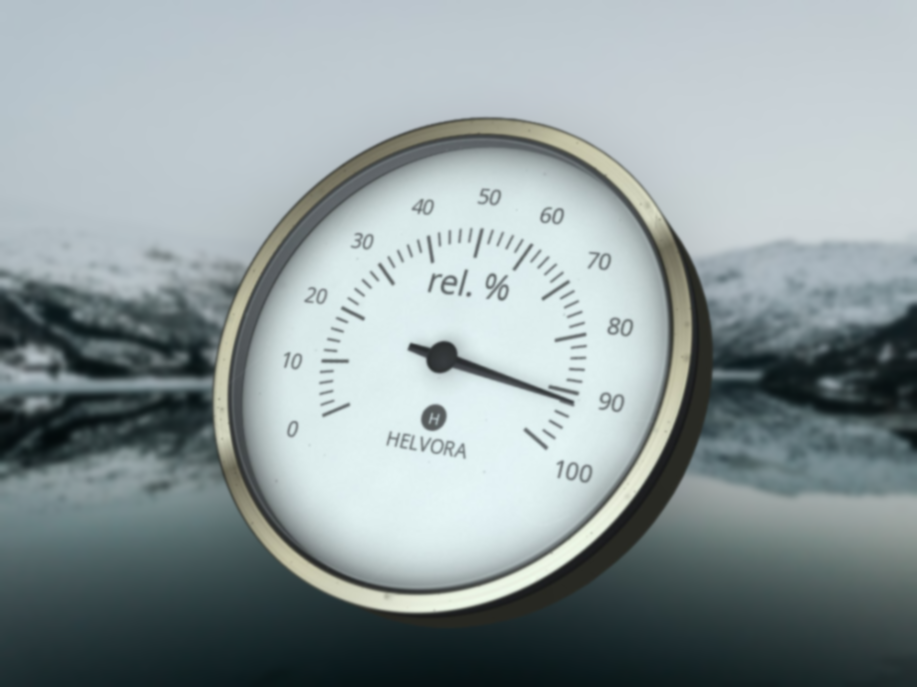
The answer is 92 %
